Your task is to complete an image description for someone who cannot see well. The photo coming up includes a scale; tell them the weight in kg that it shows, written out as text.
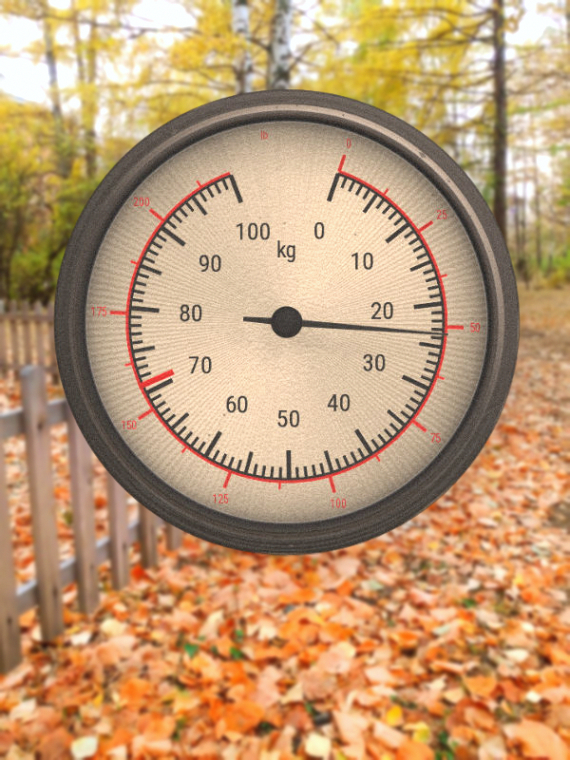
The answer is 23.5 kg
